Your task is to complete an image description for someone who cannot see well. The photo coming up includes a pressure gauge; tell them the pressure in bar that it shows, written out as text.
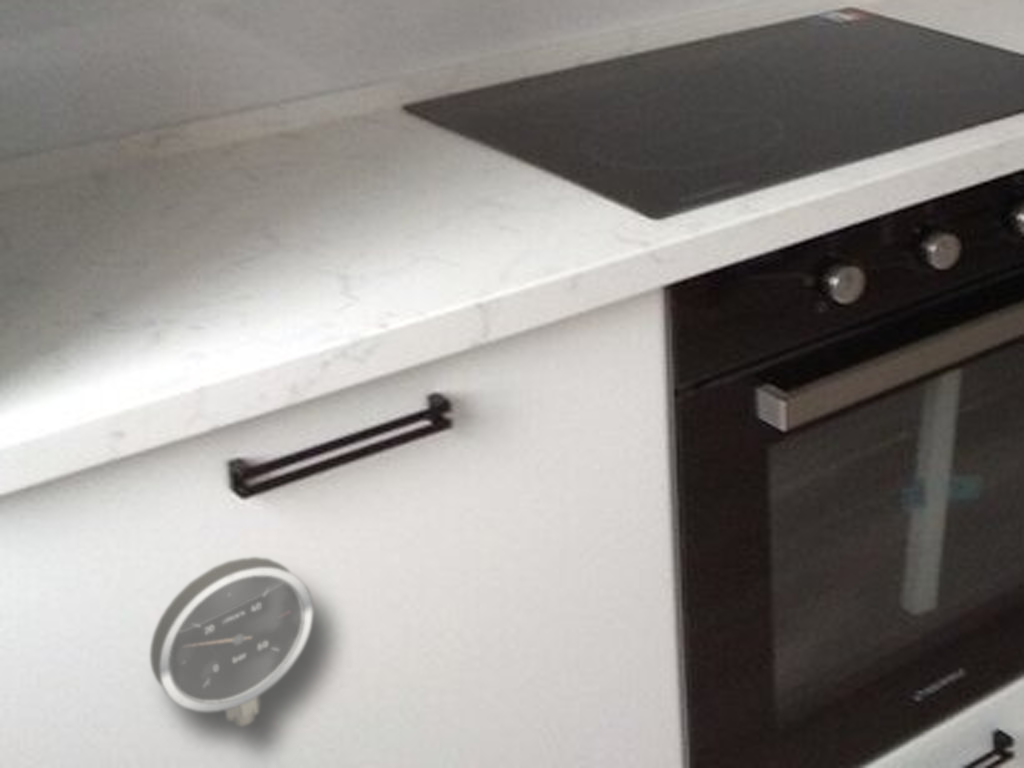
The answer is 15 bar
